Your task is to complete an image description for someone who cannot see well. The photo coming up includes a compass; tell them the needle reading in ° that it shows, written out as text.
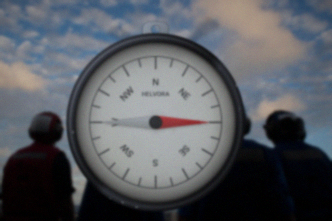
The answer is 90 °
